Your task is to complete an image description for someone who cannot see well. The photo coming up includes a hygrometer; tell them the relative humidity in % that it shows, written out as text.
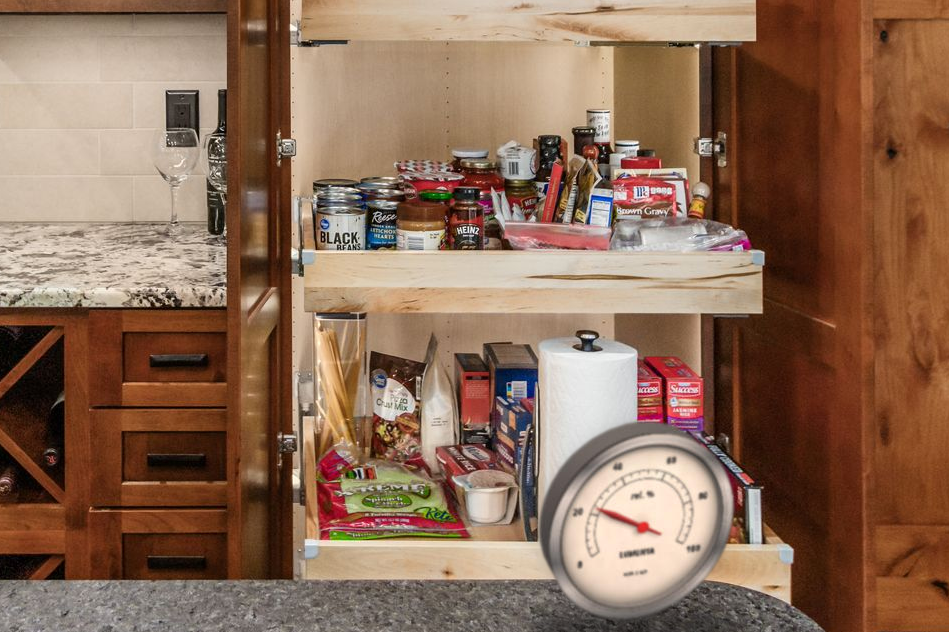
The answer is 24 %
